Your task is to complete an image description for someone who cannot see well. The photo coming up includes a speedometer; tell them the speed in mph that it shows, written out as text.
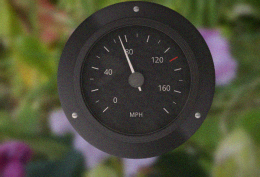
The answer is 75 mph
